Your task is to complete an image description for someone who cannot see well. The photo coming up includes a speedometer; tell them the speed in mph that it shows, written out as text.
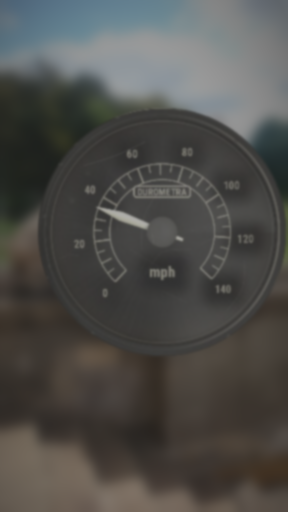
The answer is 35 mph
